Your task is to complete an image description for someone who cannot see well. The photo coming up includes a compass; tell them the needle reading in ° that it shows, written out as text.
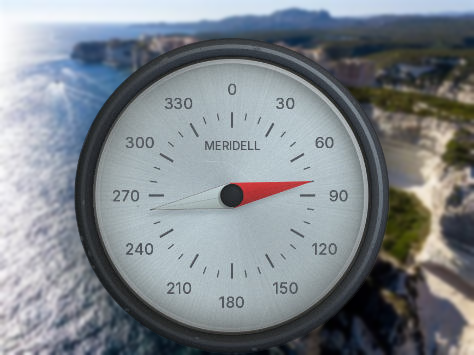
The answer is 80 °
